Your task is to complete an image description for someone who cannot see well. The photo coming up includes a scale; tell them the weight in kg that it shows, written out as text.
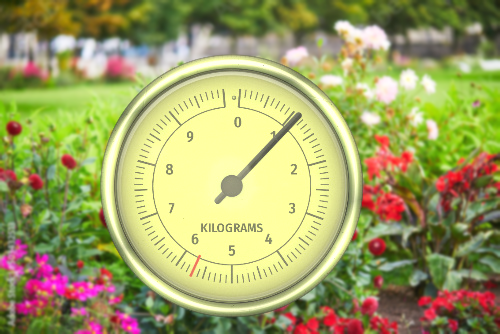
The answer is 1.1 kg
